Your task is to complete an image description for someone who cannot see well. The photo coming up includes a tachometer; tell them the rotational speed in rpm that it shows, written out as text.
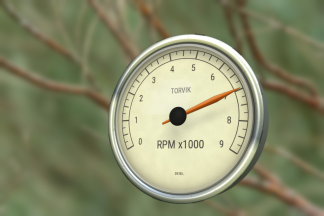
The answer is 7000 rpm
